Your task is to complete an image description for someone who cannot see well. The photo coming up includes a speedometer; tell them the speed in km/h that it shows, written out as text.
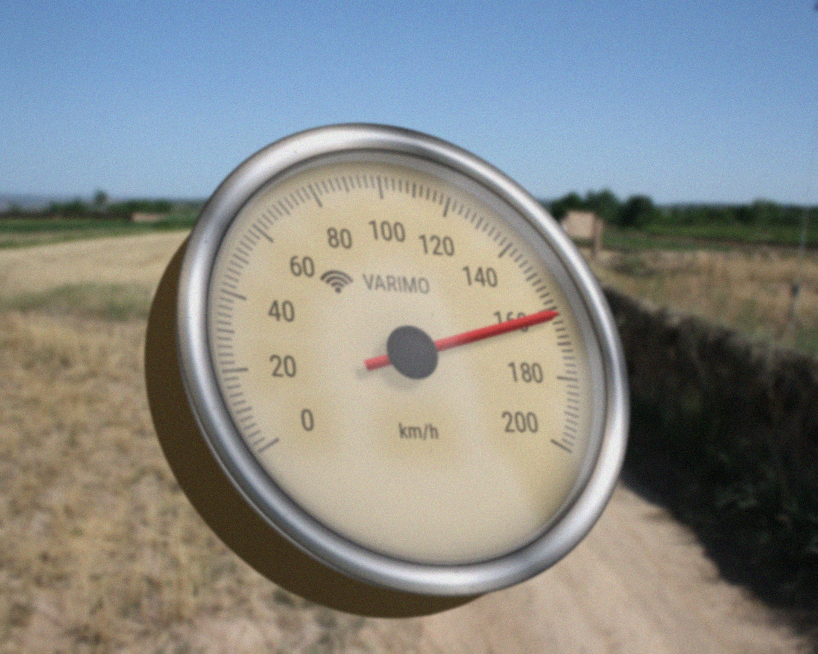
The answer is 162 km/h
